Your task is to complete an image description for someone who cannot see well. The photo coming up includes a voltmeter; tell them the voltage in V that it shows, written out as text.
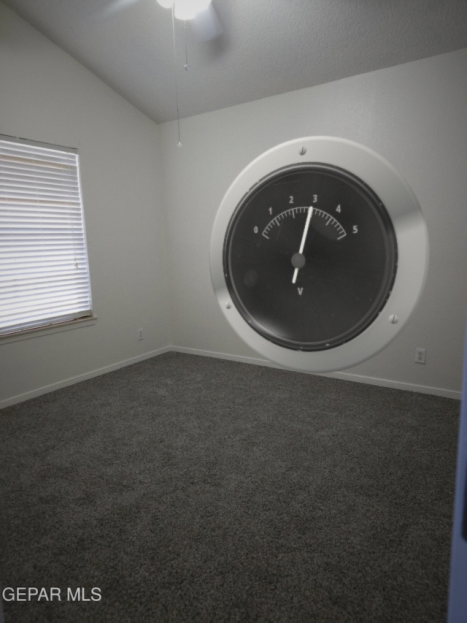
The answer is 3 V
